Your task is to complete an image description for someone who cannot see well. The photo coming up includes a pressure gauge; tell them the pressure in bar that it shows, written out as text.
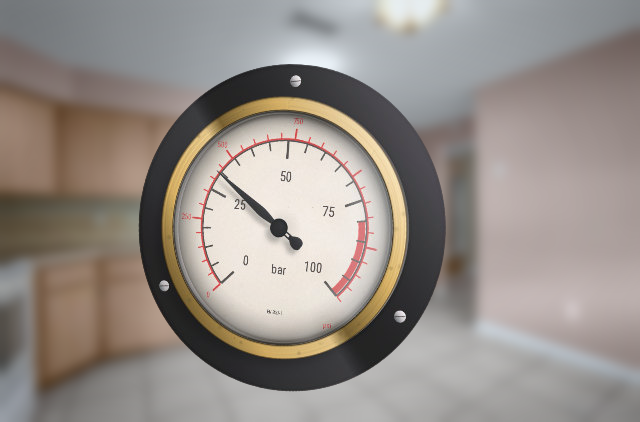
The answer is 30 bar
